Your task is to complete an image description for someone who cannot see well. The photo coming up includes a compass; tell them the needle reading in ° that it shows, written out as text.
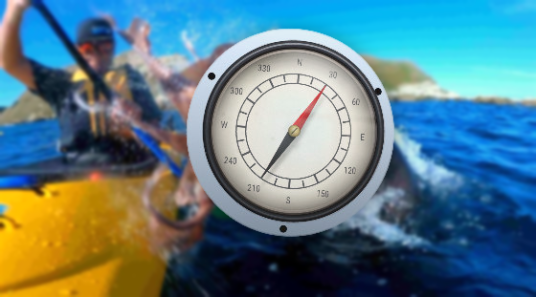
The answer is 30 °
